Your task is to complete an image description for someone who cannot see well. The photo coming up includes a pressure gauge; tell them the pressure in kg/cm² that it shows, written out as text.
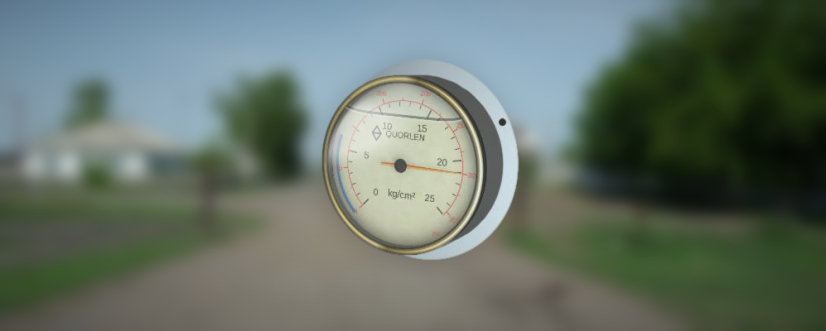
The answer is 21 kg/cm²
